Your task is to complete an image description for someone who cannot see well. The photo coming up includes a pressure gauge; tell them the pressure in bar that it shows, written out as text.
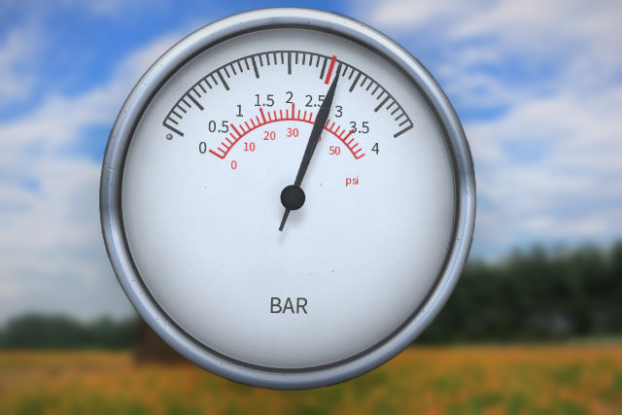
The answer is 2.7 bar
